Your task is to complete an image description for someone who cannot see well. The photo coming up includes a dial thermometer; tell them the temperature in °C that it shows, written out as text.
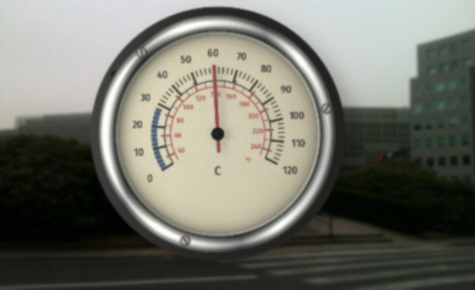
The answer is 60 °C
